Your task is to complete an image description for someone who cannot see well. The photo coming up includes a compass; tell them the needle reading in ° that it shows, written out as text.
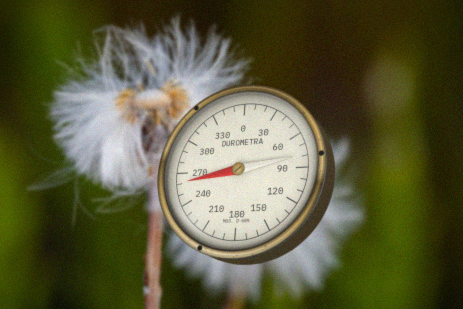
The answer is 260 °
